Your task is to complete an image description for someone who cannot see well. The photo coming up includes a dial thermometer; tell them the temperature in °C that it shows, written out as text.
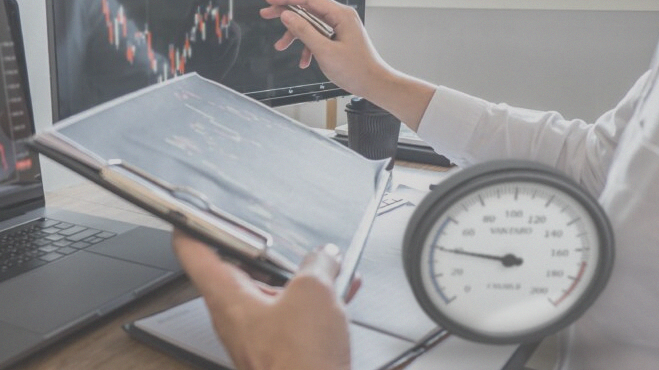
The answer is 40 °C
